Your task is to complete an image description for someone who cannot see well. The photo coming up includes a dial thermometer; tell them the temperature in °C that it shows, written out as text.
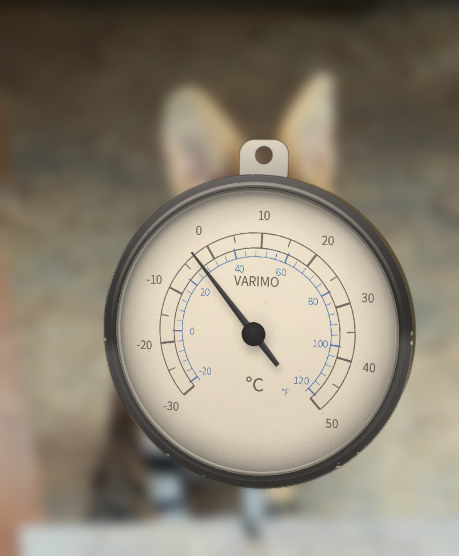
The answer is -2.5 °C
